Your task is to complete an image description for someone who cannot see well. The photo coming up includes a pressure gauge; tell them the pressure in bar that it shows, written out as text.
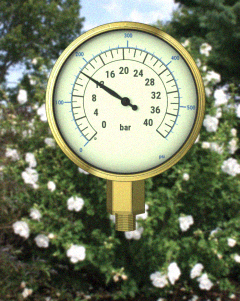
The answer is 12 bar
